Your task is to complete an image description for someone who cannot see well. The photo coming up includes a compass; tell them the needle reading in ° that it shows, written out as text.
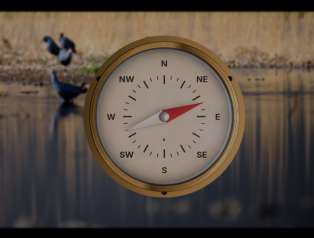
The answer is 70 °
